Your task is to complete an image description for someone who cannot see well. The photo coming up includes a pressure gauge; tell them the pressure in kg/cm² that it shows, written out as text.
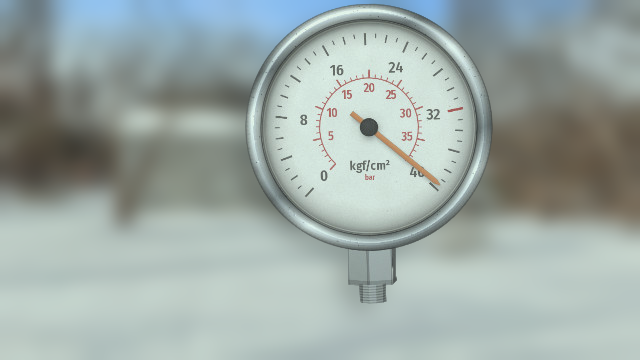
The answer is 39.5 kg/cm²
